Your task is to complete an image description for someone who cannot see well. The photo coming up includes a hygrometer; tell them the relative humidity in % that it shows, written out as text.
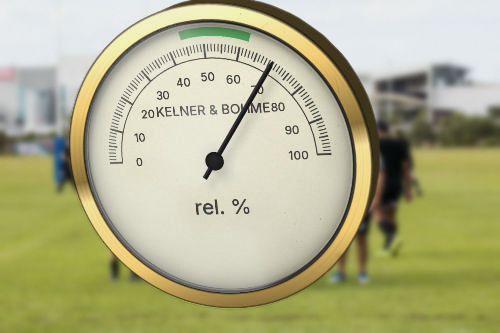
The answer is 70 %
